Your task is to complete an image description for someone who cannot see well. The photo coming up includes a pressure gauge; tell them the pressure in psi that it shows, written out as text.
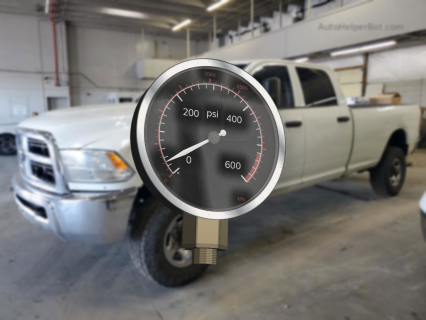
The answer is 30 psi
